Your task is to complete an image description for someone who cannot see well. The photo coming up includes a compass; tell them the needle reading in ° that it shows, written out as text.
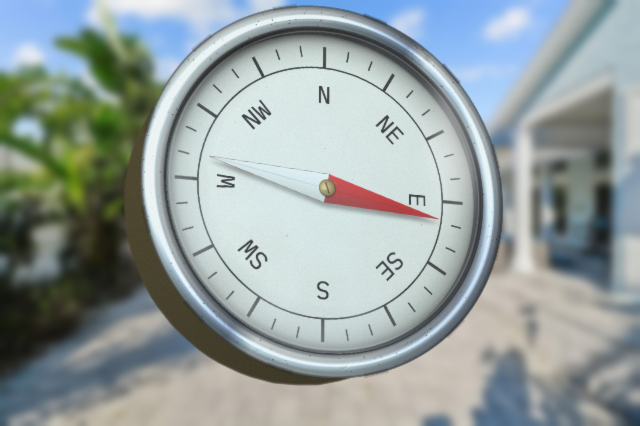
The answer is 100 °
